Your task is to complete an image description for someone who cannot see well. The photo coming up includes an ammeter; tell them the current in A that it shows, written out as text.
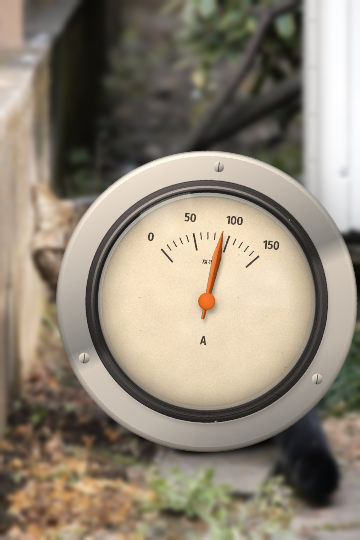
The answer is 90 A
